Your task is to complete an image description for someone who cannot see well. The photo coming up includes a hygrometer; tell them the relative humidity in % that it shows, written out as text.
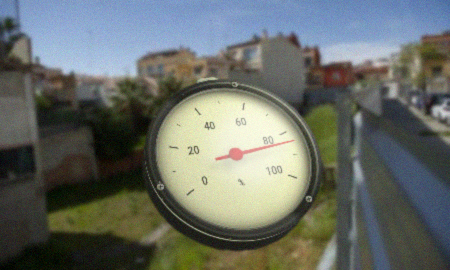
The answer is 85 %
